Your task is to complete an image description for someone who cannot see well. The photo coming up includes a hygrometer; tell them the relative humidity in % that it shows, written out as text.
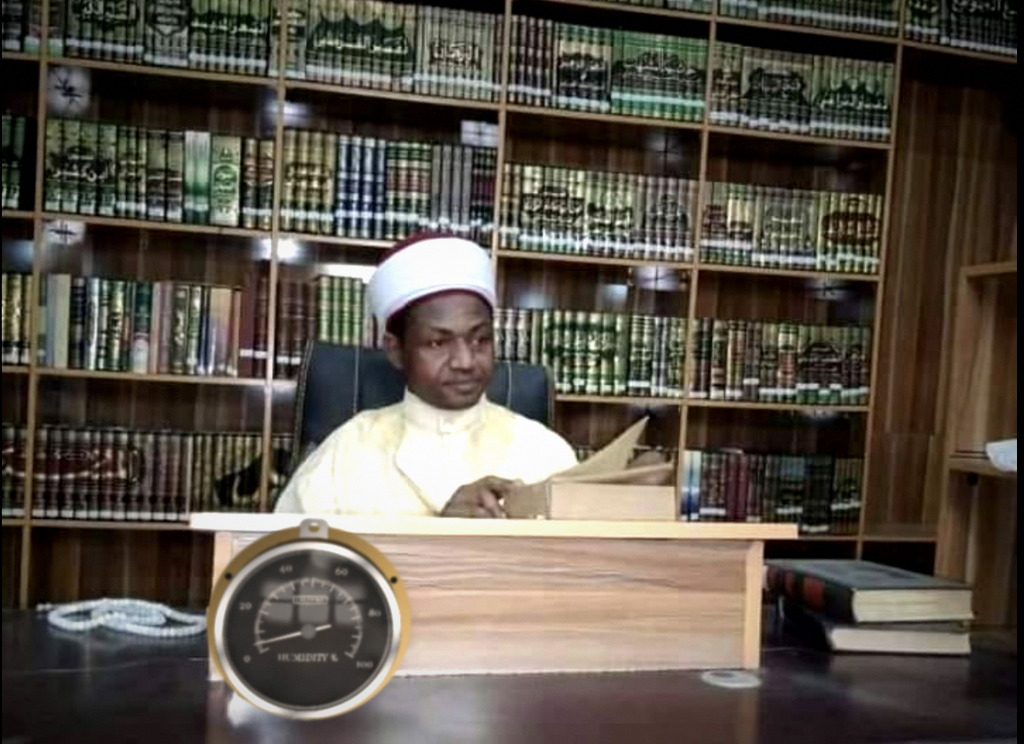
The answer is 5 %
